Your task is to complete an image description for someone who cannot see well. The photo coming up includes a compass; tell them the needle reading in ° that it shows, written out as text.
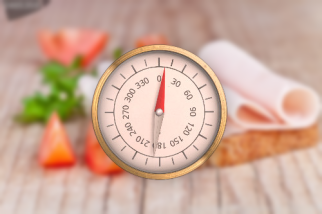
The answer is 7.5 °
